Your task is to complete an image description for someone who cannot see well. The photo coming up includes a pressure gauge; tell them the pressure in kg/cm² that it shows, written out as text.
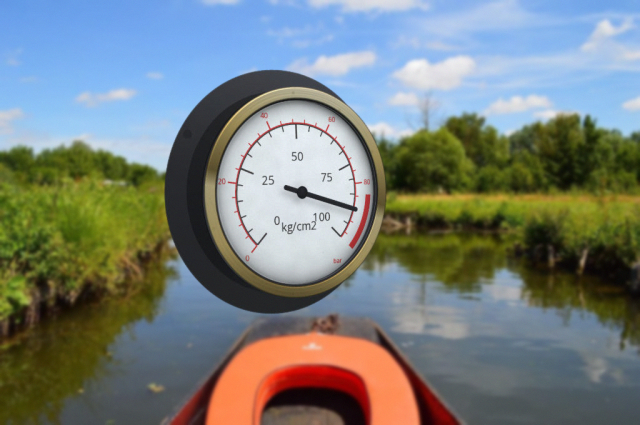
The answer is 90 kg/cm²
